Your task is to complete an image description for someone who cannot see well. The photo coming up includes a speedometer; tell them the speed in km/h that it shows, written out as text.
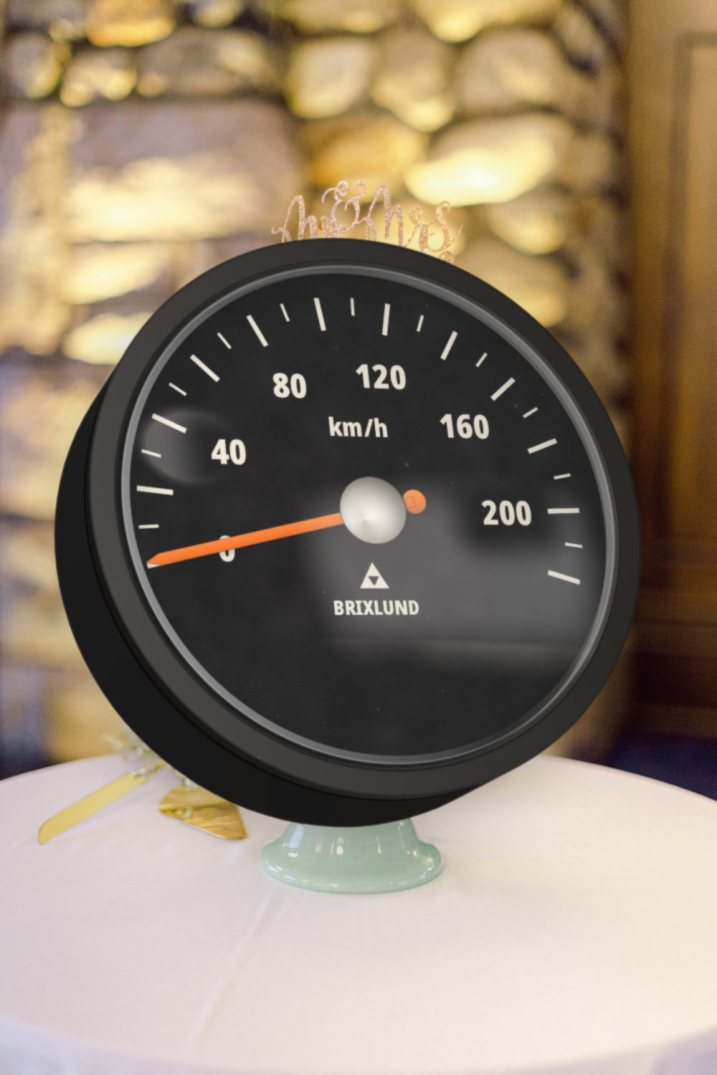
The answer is 0 km/h
